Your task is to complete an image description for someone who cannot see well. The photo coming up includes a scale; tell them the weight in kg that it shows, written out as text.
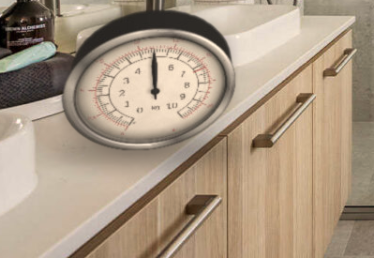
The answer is 5 kg
